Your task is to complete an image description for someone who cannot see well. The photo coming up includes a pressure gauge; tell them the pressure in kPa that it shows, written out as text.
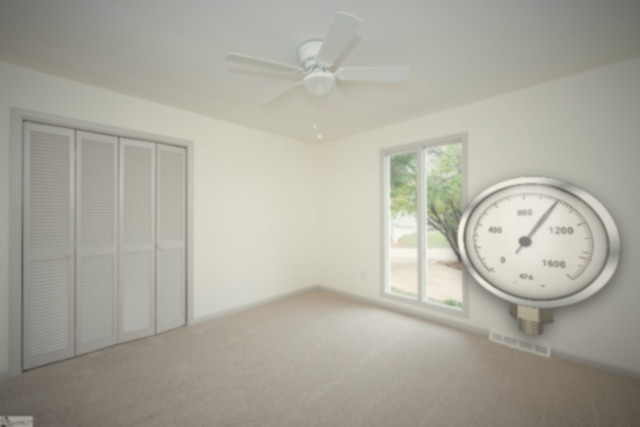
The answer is 1000 kPa
